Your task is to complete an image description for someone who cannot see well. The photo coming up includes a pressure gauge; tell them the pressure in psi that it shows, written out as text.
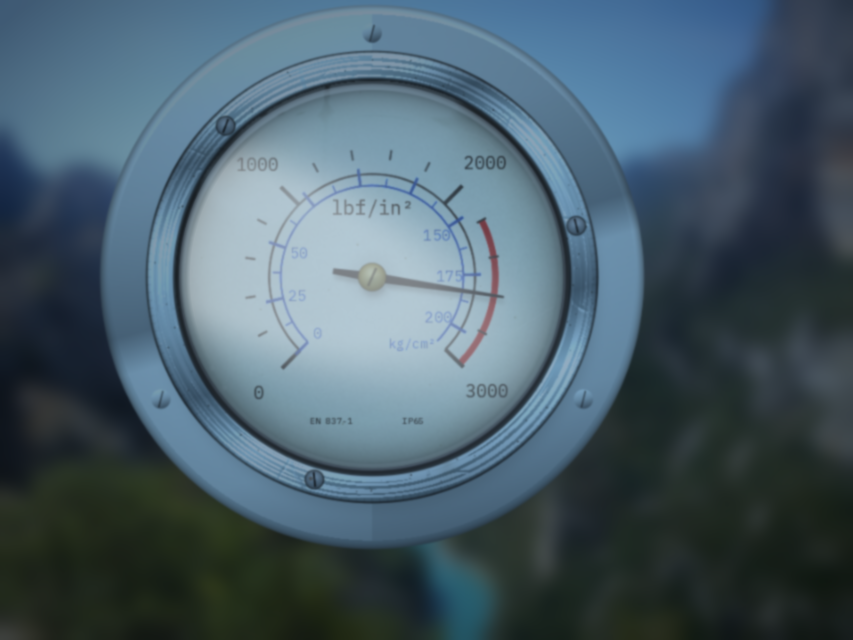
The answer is 2600 psi
